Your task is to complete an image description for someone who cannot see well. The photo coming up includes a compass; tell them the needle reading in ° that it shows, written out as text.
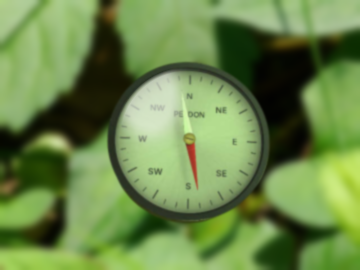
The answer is 170 °
